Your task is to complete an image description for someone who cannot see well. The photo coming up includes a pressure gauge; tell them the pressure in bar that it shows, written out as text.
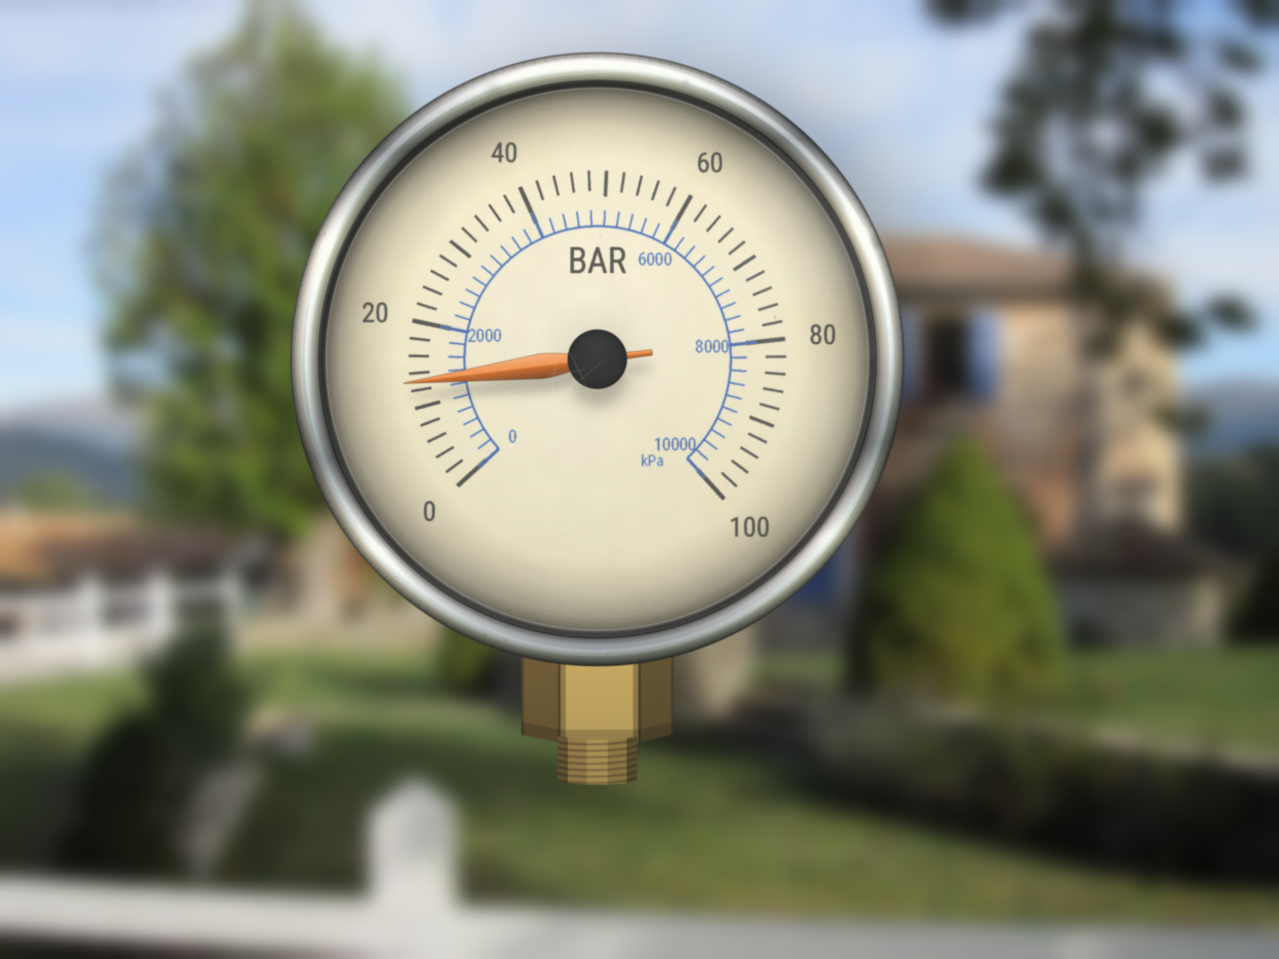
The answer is 13 bar
